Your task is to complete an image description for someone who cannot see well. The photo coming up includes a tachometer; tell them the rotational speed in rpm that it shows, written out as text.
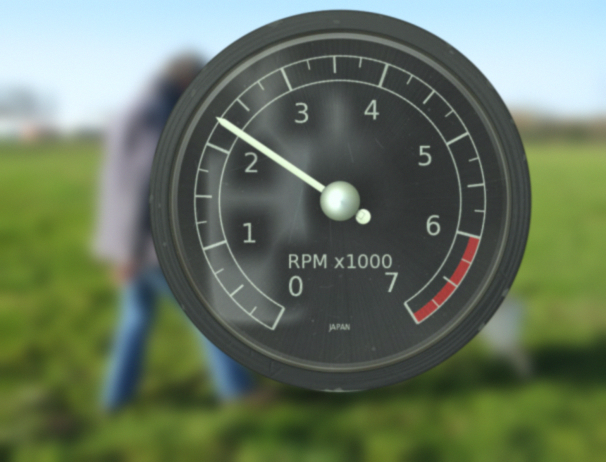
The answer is 2250 rpm
